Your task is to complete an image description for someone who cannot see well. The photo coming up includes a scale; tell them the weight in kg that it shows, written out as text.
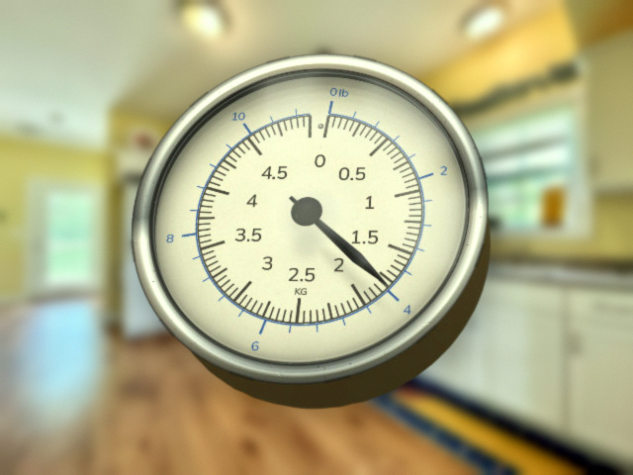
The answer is 1.8 kg
